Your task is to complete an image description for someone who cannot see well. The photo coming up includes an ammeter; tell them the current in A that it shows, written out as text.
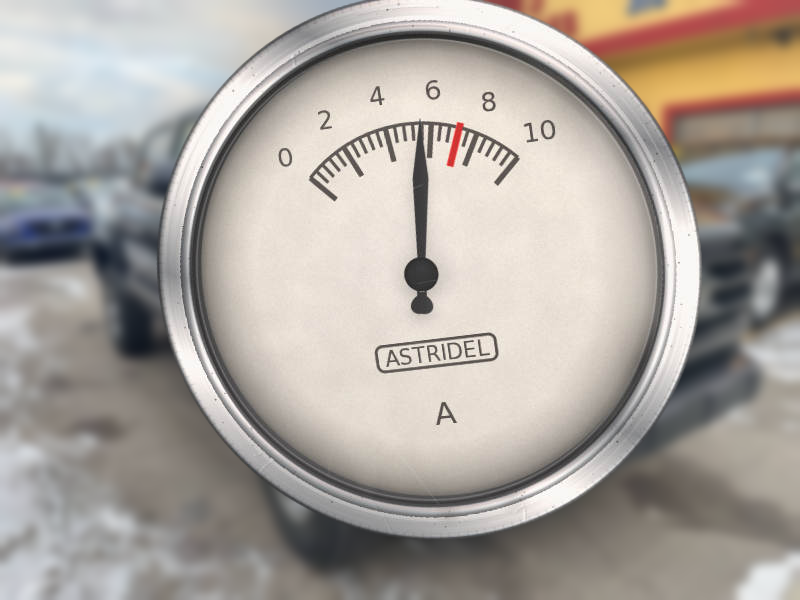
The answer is 5.6 A
